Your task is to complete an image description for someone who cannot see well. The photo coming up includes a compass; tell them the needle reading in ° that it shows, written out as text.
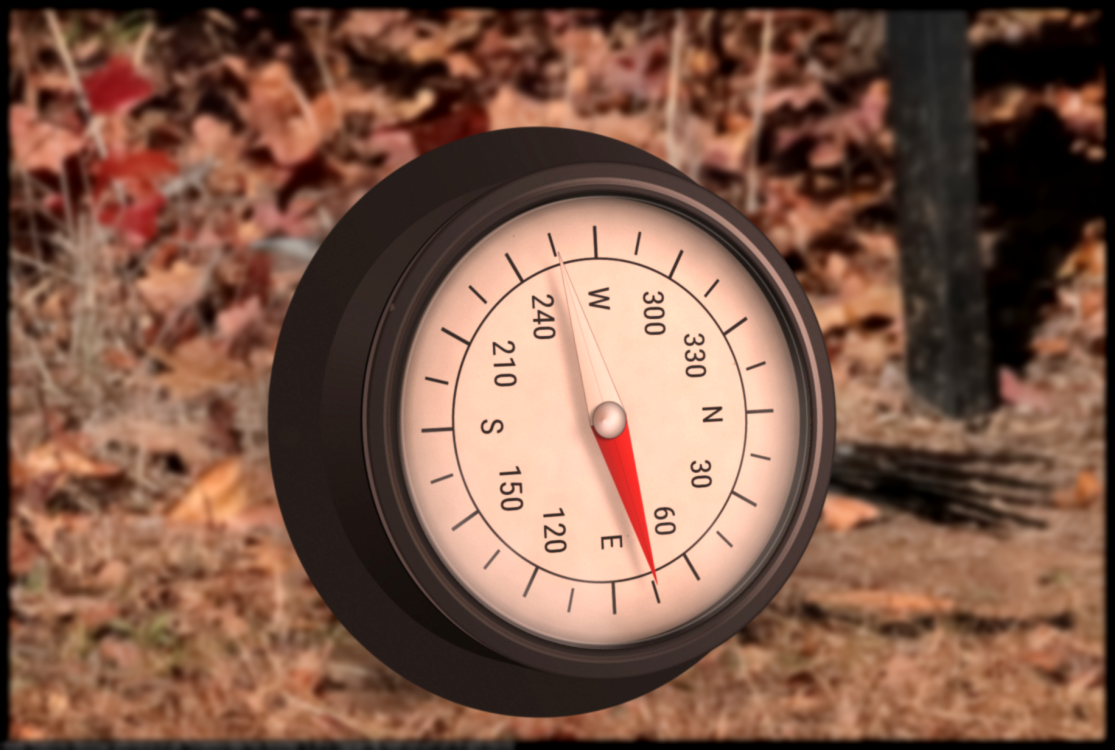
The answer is 75 °
